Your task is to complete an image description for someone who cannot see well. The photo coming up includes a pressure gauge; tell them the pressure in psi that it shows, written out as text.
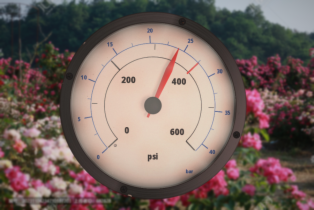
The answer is 350 psi
